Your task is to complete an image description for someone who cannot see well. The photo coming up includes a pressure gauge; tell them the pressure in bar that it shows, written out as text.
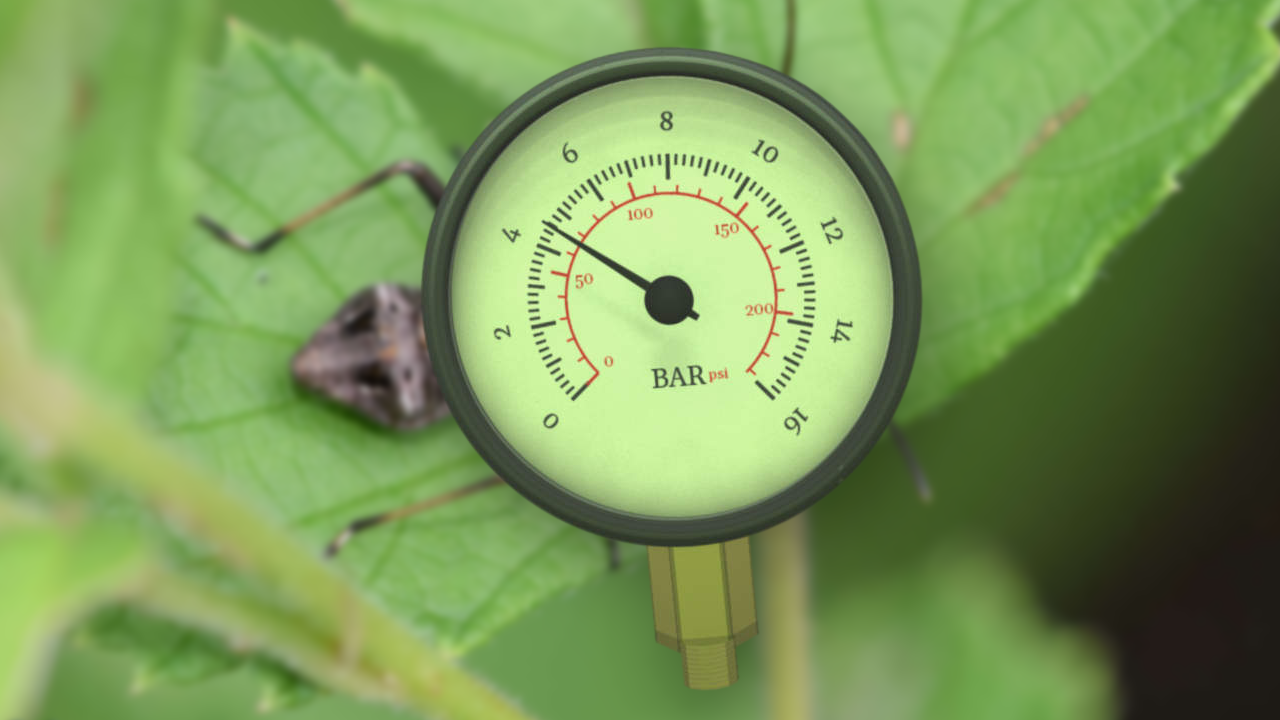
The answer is 4.6 bar
